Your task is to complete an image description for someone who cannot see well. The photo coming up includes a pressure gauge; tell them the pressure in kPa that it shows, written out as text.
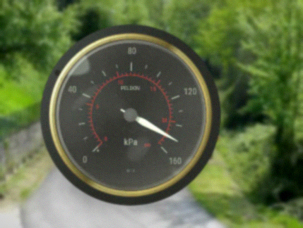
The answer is 150 kPa
